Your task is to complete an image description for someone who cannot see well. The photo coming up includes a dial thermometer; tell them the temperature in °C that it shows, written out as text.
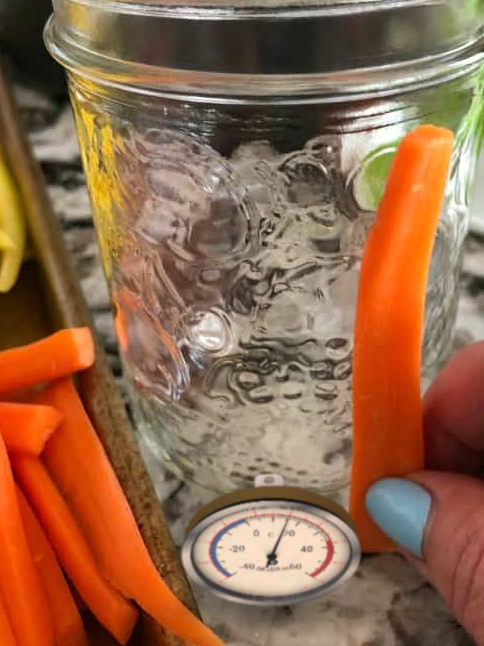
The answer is 15 °C
